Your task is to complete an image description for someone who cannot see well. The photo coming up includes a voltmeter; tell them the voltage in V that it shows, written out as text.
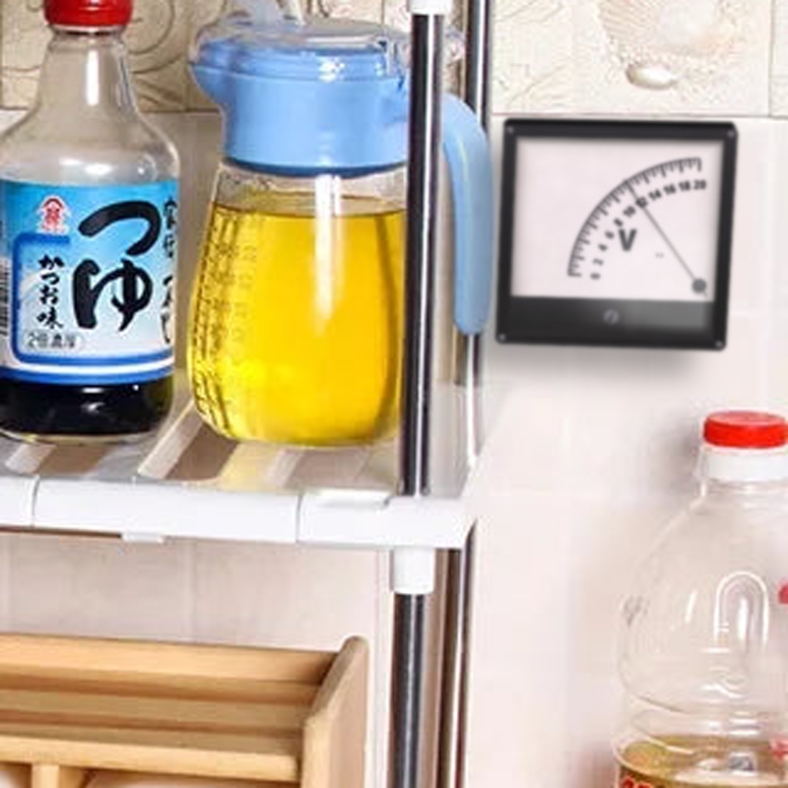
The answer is 12 V
